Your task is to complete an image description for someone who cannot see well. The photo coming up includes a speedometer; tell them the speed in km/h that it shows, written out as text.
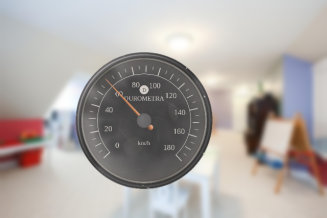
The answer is 60 km/h
